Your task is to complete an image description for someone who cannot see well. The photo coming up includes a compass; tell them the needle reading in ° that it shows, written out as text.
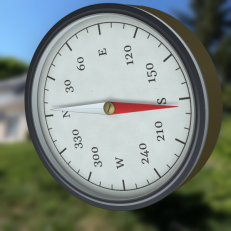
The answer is 185 °
